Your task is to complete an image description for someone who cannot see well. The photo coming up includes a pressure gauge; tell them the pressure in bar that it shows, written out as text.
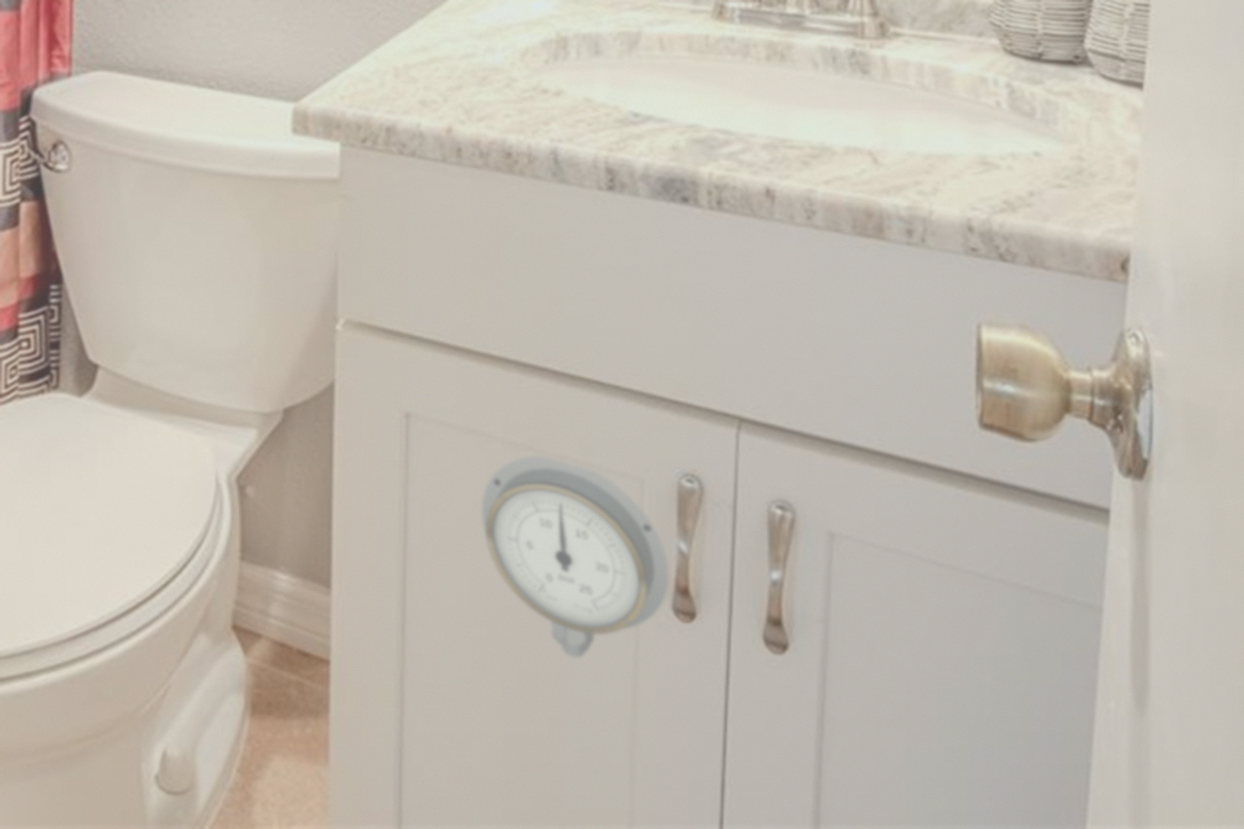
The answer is 12.5 bar
